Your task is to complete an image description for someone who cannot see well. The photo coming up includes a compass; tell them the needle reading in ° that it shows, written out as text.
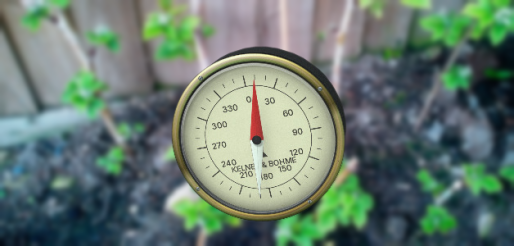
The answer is 10 °
